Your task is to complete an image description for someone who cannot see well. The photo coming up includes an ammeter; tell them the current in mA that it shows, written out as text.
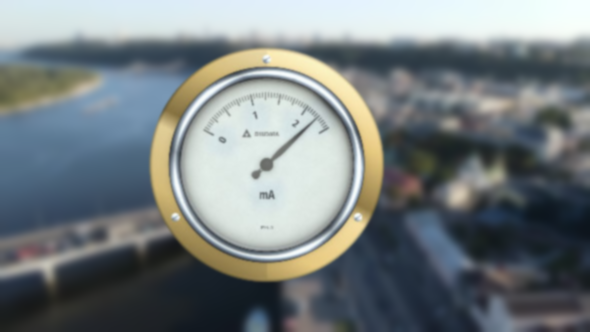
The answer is 2.25 mA
